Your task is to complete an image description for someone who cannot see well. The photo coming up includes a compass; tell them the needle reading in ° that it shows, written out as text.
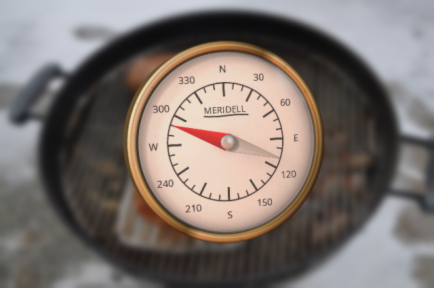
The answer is 290 °
